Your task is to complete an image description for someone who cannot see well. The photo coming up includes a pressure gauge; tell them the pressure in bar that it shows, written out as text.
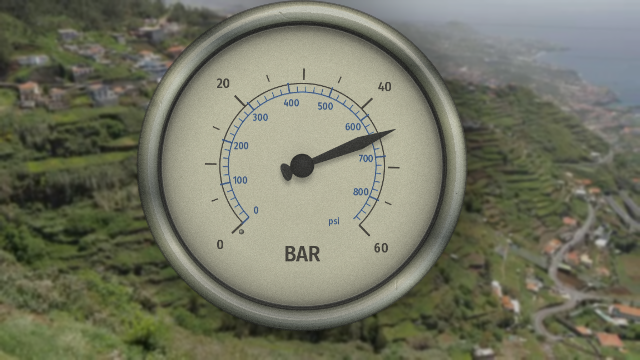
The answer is 45 bar
